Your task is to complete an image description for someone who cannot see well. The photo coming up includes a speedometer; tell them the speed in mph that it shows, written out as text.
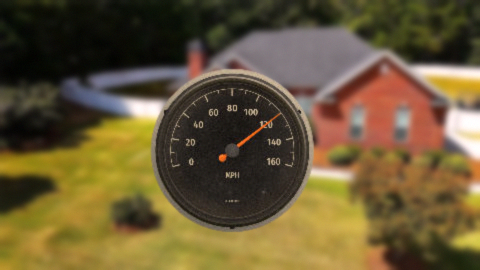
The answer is 120 mph
